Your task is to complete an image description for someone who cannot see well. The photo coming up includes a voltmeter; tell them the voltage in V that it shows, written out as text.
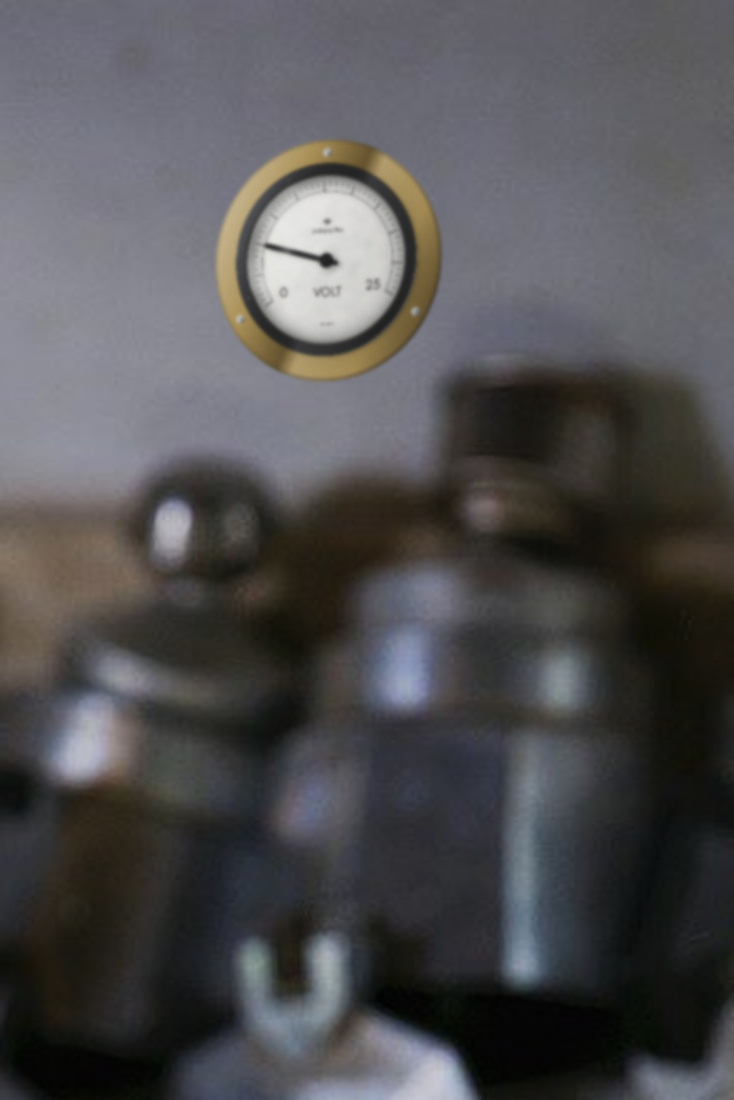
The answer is 5 V
